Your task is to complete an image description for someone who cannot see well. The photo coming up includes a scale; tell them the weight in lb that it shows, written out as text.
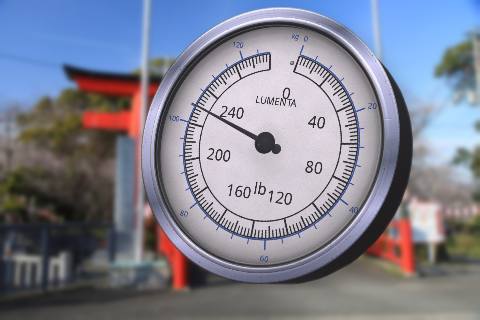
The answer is 230 lb
